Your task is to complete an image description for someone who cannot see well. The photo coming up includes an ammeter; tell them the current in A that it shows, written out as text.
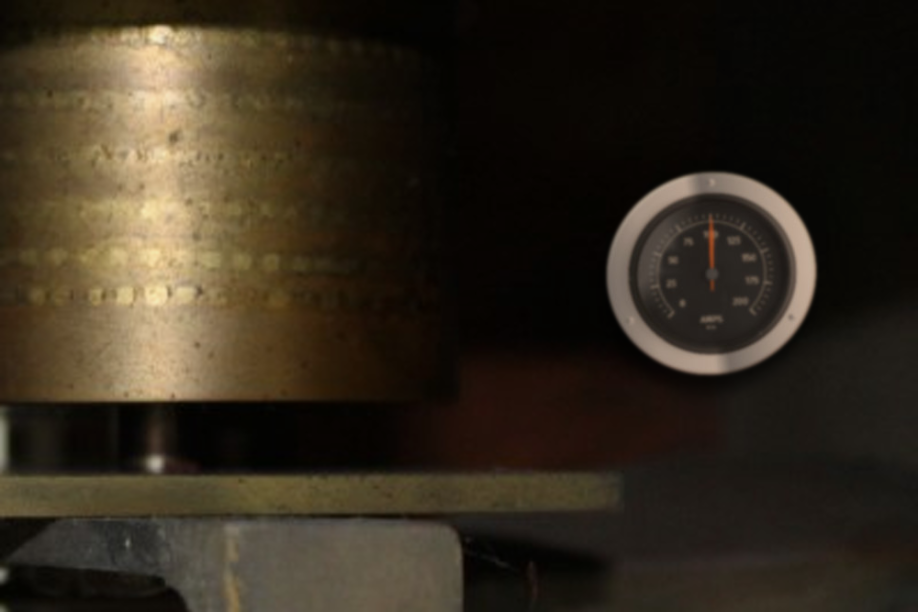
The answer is 100 A
